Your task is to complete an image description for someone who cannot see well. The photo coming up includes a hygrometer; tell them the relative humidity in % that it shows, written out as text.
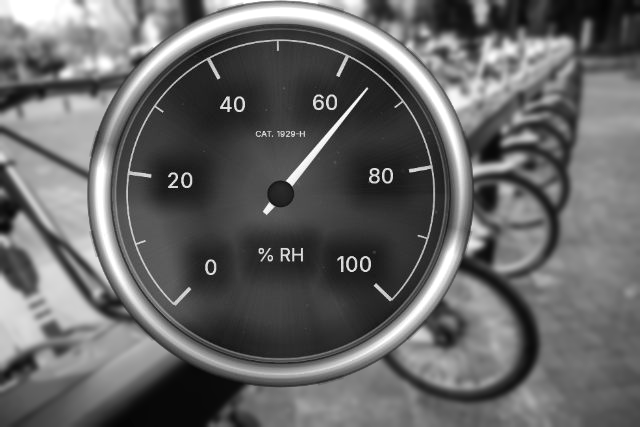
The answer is 65 %
